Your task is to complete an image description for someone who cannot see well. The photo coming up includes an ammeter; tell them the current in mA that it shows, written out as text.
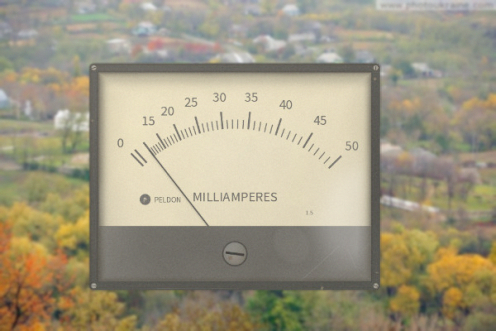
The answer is 10 mA
